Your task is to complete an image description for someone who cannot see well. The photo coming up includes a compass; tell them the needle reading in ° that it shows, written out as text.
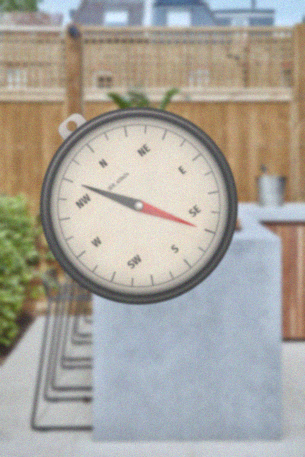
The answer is 150 °
